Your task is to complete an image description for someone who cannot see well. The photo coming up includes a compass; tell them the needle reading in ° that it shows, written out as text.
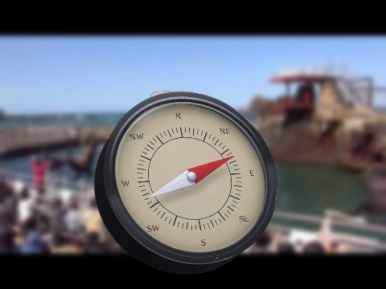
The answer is 70 °
